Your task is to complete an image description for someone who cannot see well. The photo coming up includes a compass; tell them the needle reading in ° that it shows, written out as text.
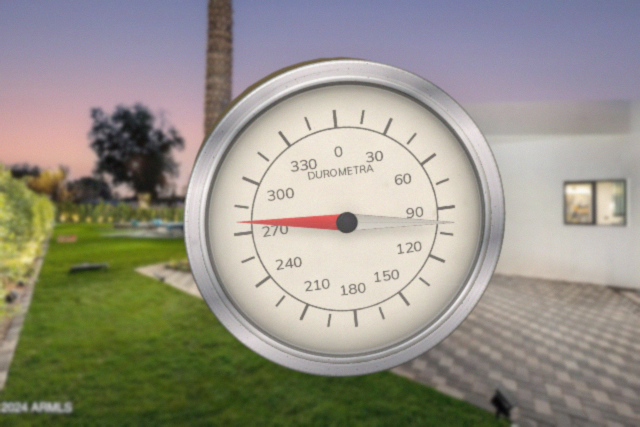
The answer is 277.5 °
